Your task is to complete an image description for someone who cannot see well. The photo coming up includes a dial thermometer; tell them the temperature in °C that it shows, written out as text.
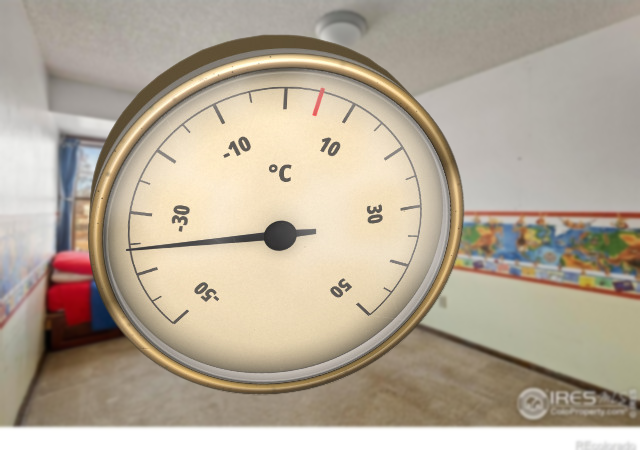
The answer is -35 °C
